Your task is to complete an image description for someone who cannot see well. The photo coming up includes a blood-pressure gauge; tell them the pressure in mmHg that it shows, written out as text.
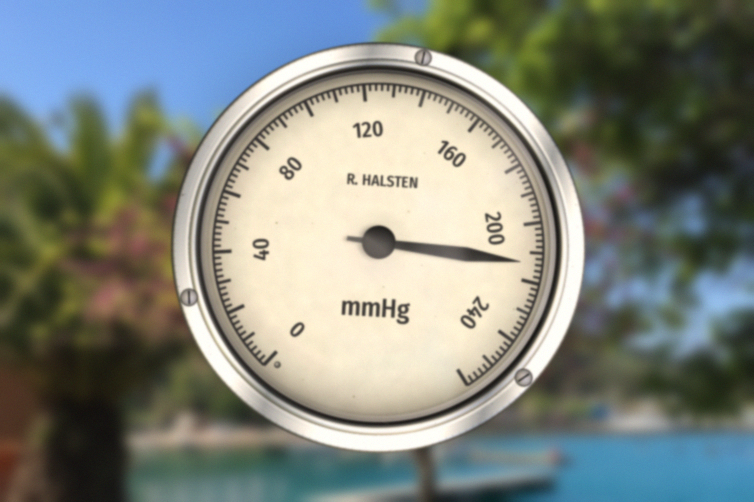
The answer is 214 mmHg
